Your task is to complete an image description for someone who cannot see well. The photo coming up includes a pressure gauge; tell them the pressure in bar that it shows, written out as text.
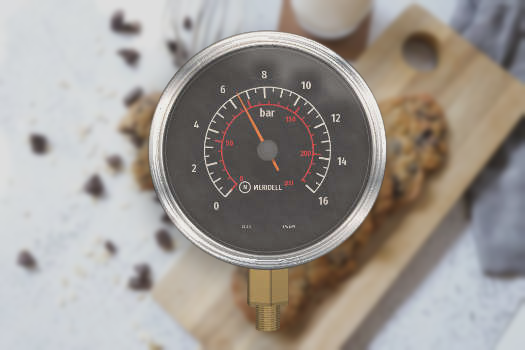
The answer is 6.5 bar
